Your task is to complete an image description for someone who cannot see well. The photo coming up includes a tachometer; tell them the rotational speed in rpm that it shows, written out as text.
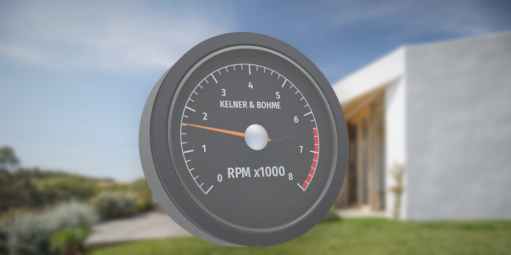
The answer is 1600 rpm
